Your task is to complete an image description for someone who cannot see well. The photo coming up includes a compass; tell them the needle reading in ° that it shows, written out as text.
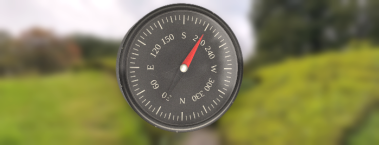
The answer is 210 °
